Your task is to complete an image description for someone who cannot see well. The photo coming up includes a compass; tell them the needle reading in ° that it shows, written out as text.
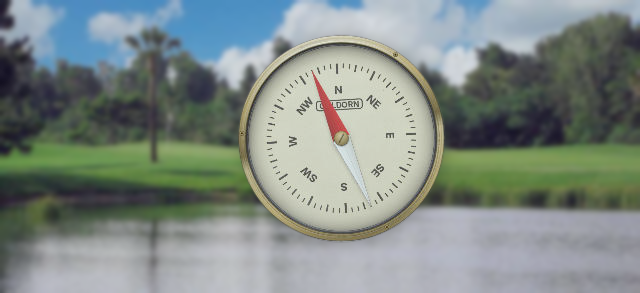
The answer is 340 °
